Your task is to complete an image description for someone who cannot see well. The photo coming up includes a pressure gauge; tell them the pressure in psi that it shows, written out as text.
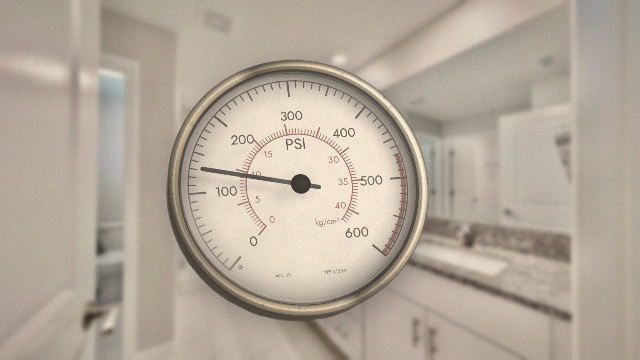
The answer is 130 psi
